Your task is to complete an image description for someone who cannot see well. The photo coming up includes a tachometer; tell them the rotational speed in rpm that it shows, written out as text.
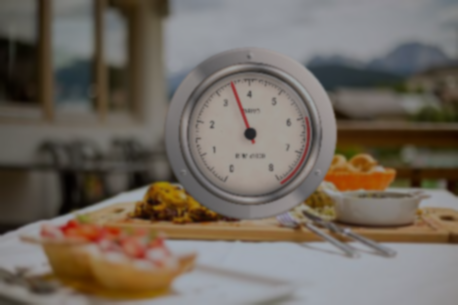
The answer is 3500 rpm
